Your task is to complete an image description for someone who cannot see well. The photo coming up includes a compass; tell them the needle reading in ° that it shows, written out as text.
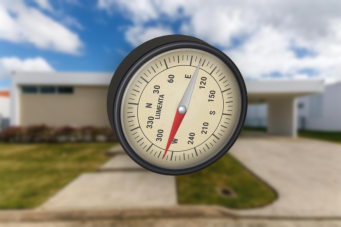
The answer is 280 °
